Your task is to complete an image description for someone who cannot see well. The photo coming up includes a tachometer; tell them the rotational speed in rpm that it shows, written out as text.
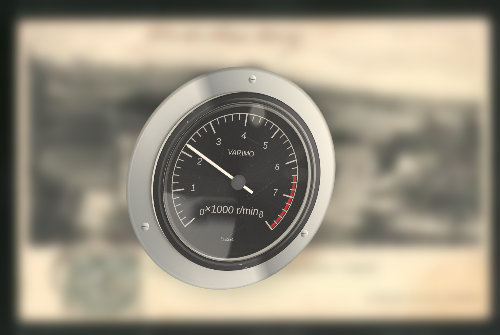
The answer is 2200 rpm
